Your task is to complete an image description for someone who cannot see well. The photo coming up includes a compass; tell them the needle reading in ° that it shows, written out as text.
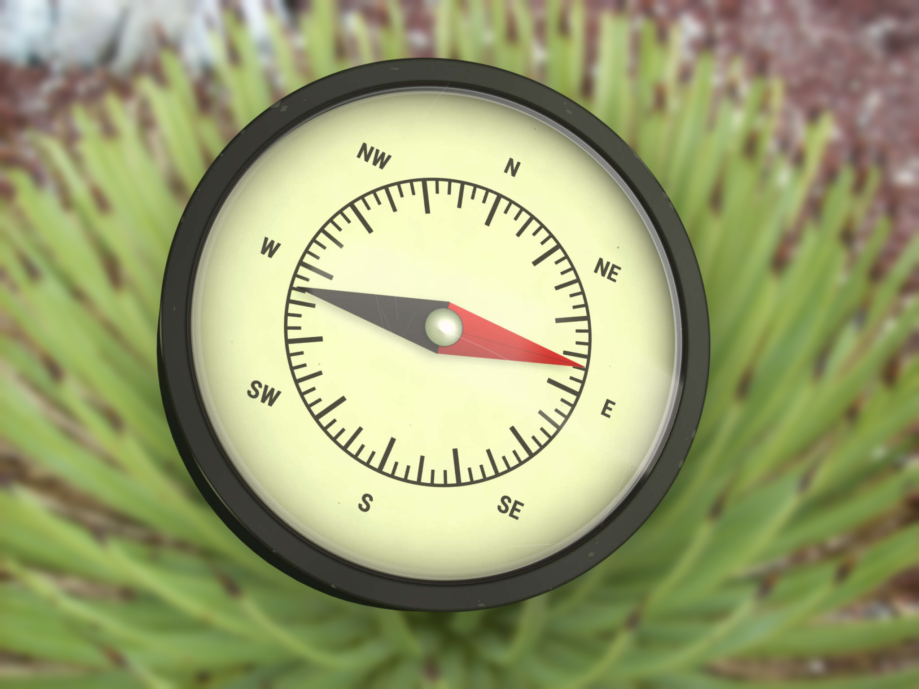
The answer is 80 °
